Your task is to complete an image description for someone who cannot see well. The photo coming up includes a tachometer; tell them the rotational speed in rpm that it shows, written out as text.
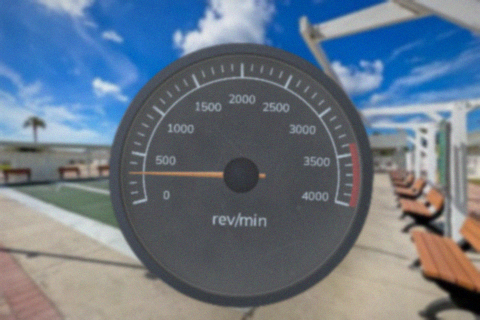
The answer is 300 rpm
